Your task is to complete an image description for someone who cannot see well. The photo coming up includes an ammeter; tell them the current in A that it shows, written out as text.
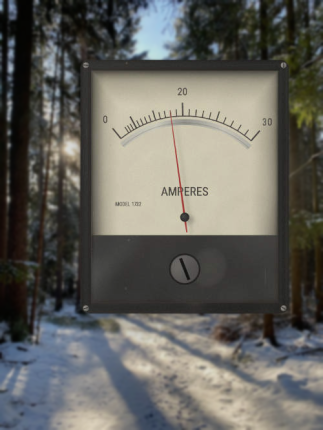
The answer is 18 A
